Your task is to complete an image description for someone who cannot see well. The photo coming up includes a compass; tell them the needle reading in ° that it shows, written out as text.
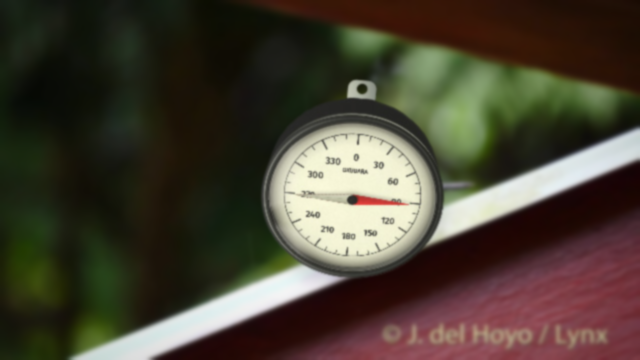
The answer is 90 °
